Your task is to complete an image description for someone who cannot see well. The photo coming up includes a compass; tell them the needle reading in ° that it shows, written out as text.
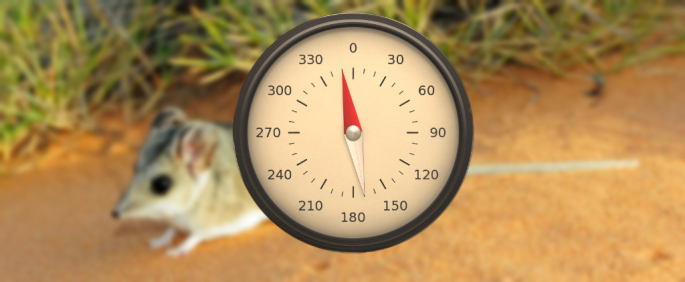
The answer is 350 °
